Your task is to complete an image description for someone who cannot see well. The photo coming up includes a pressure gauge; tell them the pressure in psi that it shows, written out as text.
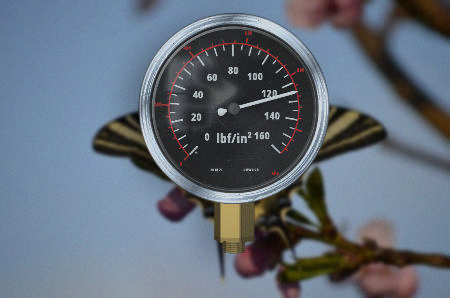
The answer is 125 psi
